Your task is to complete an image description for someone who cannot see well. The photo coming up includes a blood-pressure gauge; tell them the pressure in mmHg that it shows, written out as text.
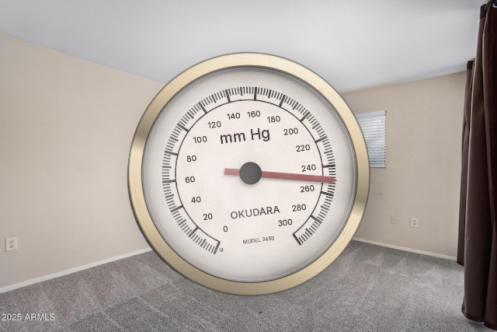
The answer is 250 mmHg
